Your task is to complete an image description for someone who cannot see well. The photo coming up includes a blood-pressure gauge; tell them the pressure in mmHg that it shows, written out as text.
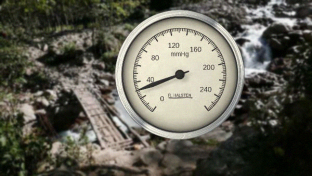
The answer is 30 mmHg
